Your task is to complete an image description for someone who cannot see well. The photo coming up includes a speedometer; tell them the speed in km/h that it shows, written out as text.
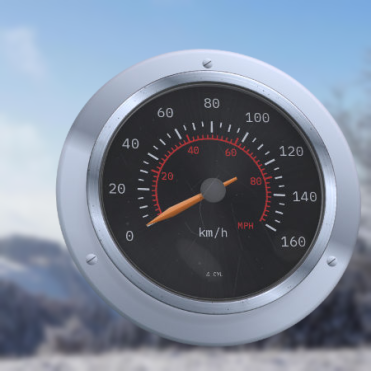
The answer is 0 km/h
